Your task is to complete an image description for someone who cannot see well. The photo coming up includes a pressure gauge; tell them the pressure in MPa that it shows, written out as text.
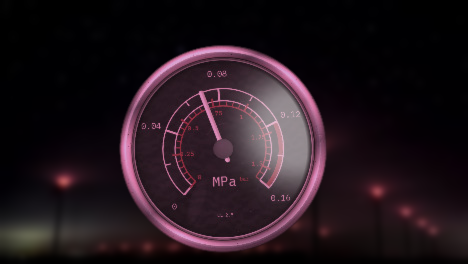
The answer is 0.07 MPa
